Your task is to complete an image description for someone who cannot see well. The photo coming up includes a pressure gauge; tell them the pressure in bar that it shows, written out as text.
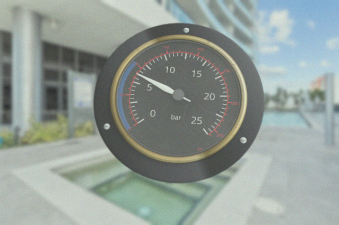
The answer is 6 bar
